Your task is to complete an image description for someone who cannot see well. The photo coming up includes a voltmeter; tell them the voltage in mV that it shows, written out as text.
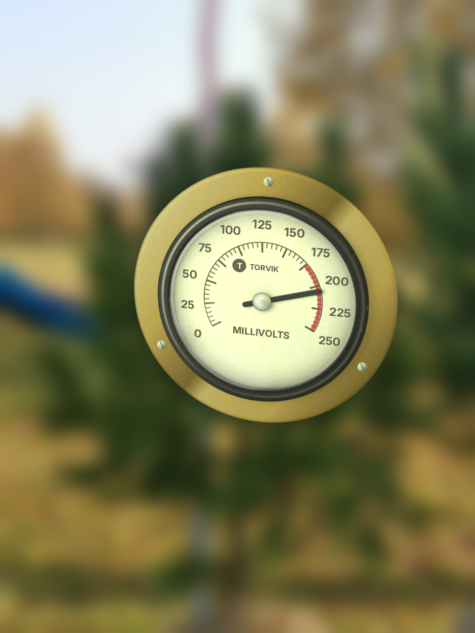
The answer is 205 mV
